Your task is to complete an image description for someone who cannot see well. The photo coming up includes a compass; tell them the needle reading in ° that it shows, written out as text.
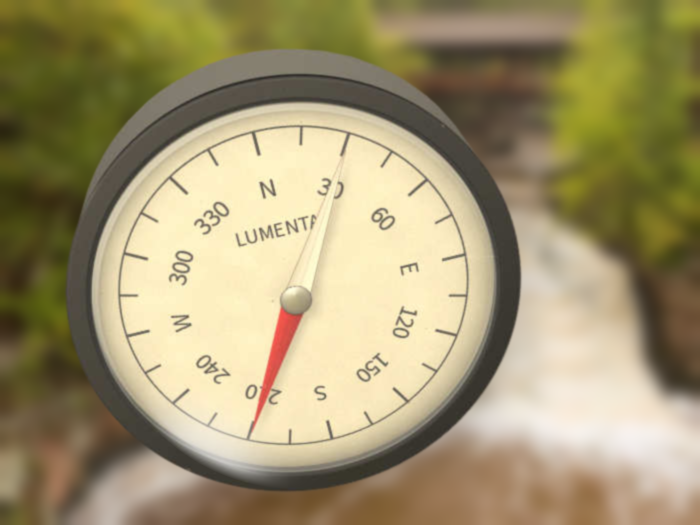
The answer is 210 °
